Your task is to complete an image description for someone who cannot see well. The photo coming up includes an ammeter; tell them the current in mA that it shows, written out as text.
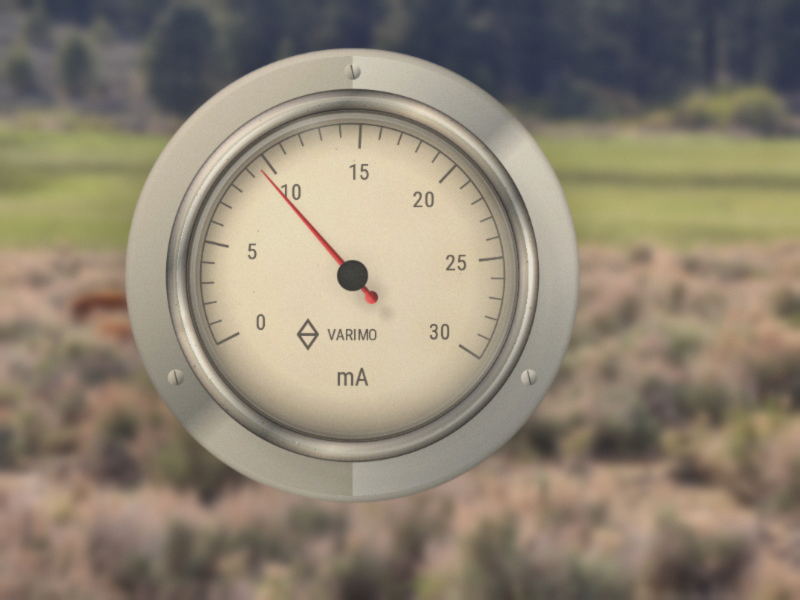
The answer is 9.5 mA
